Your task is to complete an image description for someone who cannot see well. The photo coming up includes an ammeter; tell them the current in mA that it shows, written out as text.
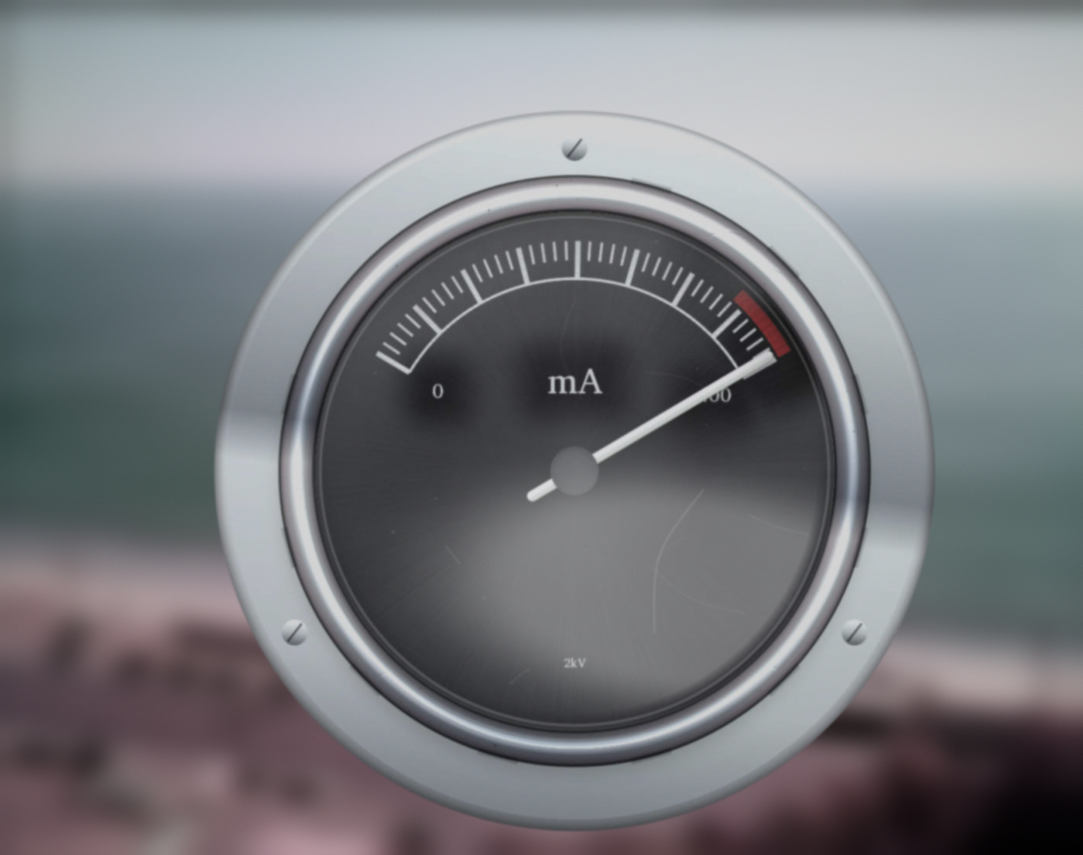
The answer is 395 mA
